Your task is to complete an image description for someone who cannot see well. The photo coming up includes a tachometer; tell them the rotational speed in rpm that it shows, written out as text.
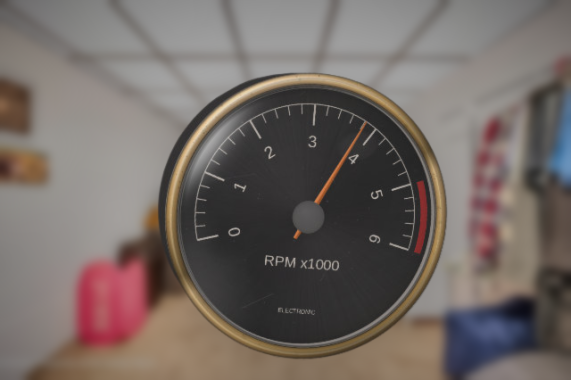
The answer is 3800 rpm
